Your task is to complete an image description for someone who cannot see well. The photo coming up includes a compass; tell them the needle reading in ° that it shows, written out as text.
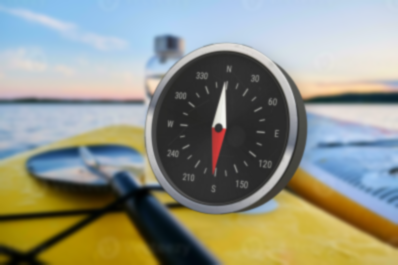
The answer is 180 °
